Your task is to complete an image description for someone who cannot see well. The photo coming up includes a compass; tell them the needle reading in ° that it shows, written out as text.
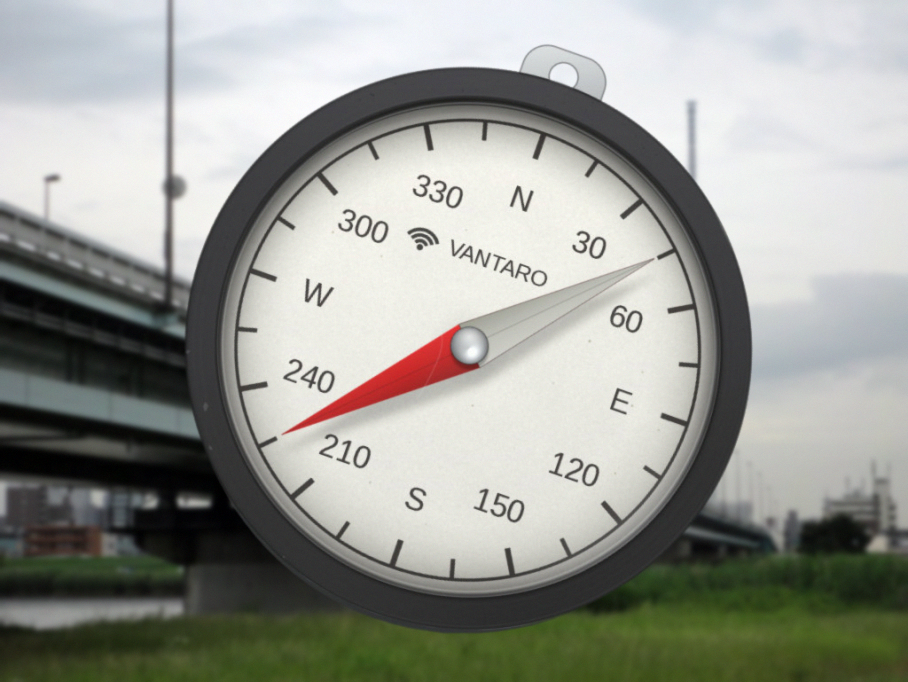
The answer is 225 °
